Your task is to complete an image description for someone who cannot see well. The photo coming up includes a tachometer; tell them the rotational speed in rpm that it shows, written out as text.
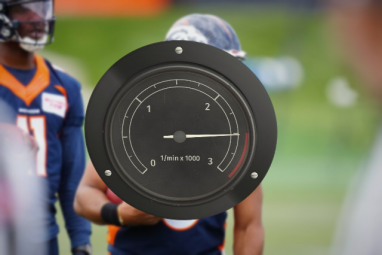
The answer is 2500 rpm
